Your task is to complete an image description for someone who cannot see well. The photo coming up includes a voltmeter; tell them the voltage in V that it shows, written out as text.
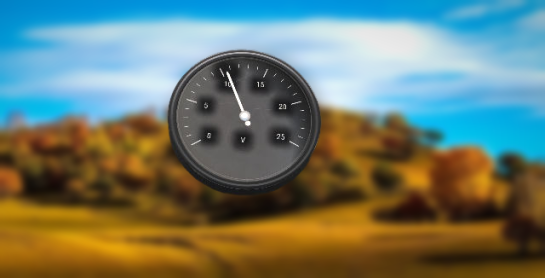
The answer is 10.5 V
